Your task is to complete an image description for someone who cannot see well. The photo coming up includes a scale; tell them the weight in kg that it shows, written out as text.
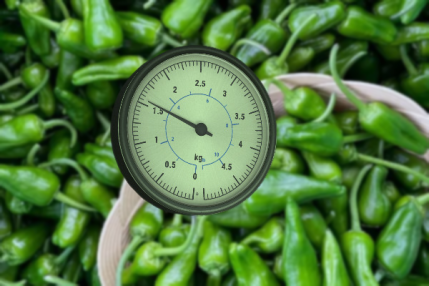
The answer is 1.55 kg
